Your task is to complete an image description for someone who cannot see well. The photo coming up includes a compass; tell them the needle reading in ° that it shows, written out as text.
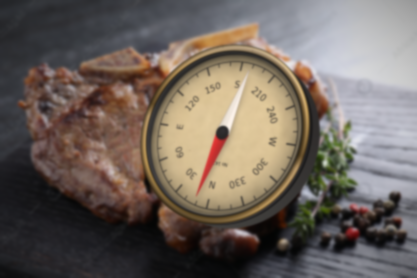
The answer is 10 °
